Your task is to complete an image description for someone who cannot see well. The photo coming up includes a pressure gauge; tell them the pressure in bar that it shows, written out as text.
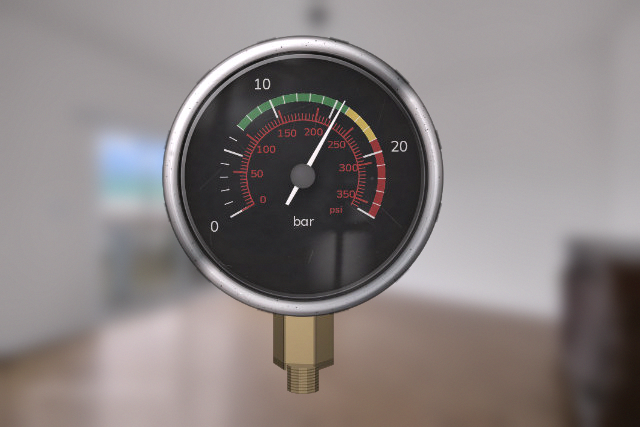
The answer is 15.5 bar
